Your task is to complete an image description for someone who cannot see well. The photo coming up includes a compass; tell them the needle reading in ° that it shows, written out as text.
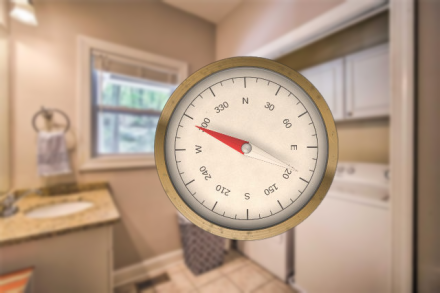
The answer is 295 °
